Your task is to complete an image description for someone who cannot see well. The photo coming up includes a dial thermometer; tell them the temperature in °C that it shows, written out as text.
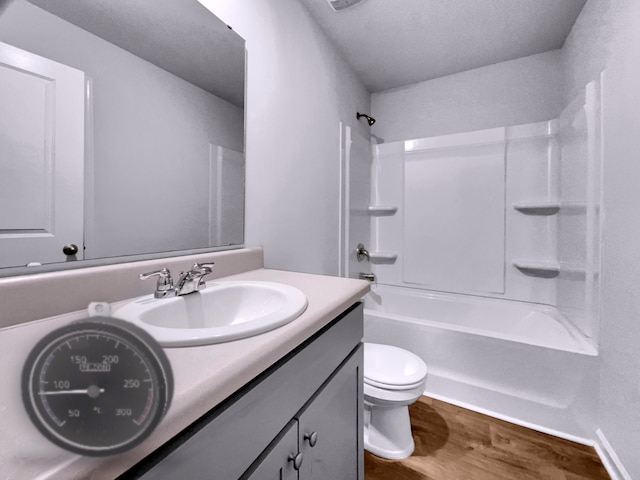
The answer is 90 °C
